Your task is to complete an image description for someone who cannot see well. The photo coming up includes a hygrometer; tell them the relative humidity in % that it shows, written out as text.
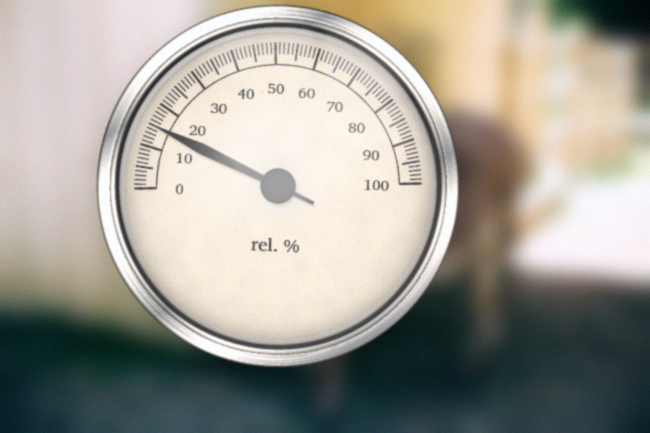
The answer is 15 %
